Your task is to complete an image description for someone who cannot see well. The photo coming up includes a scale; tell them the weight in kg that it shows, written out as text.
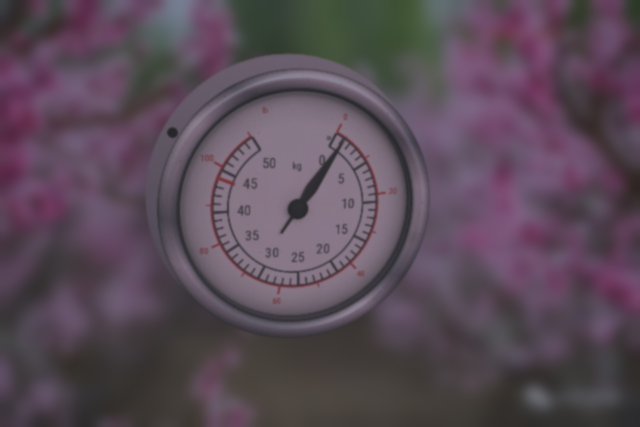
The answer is 1 kg
